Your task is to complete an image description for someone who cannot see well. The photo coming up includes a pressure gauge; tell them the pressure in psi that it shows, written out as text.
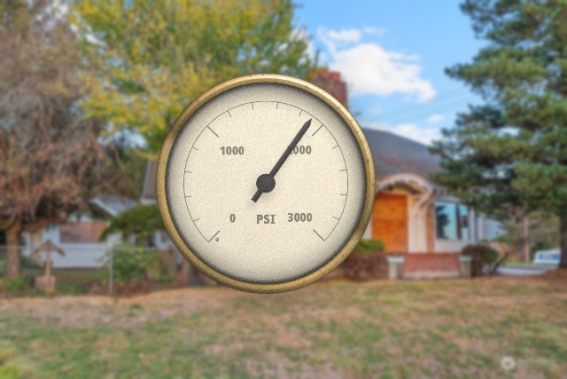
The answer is 1900 psi
